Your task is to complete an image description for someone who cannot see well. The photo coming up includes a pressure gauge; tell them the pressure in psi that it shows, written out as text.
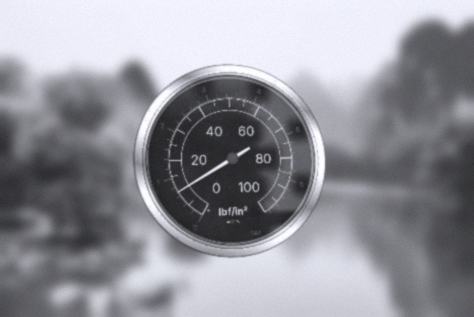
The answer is 10 psi
